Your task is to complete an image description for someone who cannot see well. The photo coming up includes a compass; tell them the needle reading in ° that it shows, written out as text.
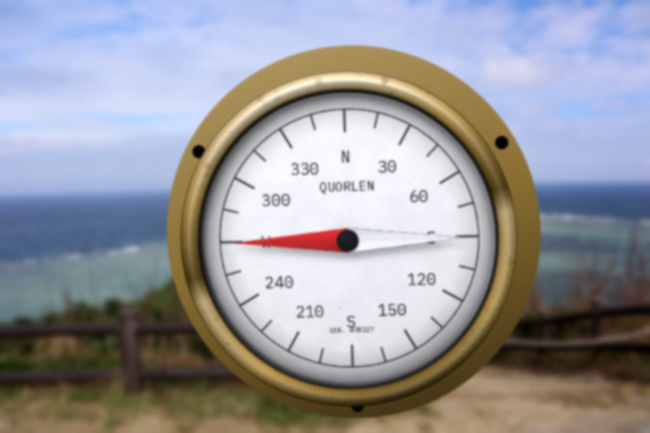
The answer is 270 °
